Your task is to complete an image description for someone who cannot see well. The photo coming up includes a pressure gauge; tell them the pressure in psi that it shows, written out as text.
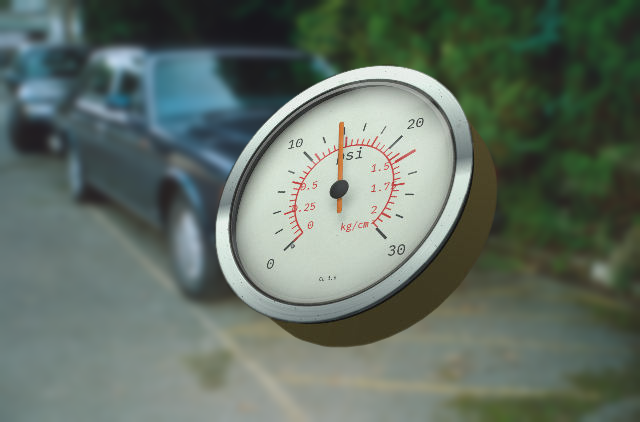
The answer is 14 psi
